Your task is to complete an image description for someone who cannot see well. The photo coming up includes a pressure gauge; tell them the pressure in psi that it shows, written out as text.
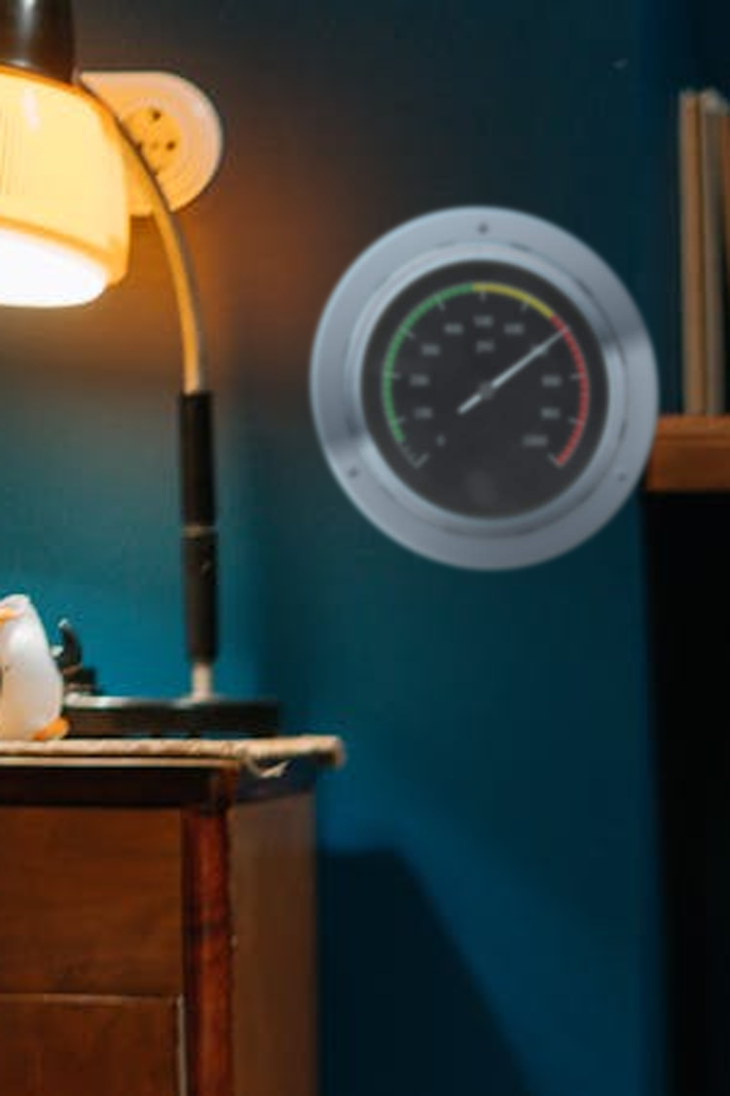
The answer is 700 psi
